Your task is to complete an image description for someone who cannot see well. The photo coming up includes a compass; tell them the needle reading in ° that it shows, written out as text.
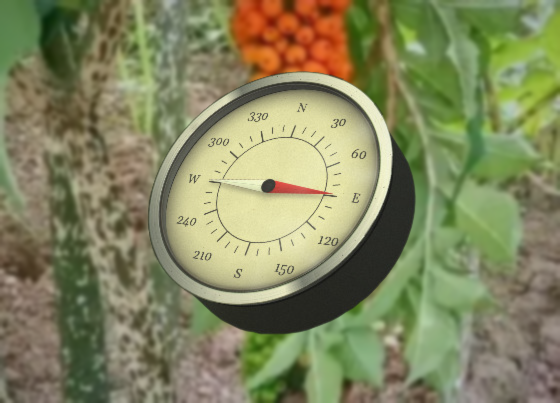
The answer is 90 °
